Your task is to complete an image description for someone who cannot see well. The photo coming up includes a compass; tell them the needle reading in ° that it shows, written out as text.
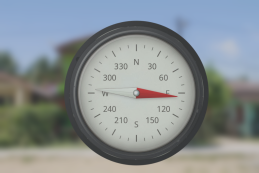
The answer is 95 °
